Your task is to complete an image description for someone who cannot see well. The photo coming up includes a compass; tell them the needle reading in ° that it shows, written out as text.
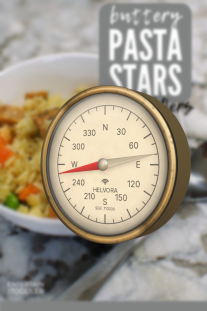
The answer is 260 °
